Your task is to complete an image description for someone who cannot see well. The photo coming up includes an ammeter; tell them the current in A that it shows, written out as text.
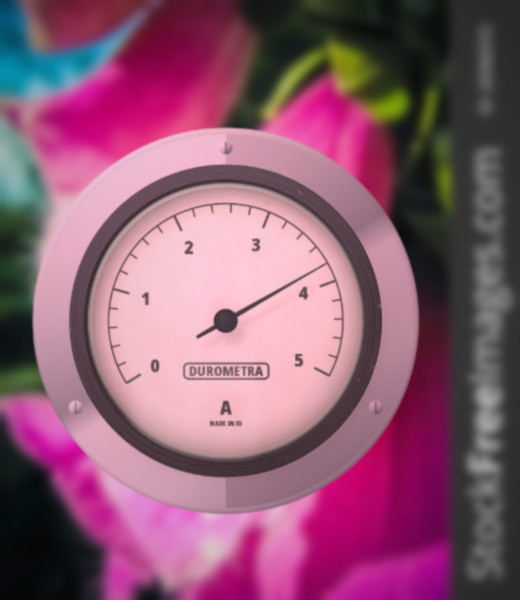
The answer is 3.8 A
